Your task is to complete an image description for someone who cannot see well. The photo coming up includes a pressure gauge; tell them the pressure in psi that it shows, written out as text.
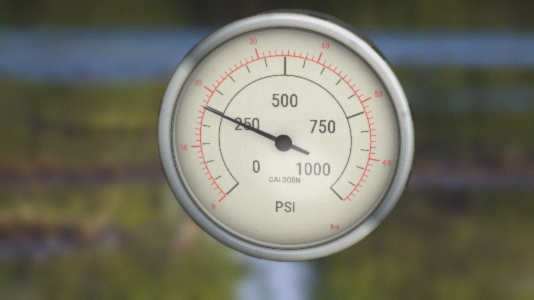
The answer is 250 psi
